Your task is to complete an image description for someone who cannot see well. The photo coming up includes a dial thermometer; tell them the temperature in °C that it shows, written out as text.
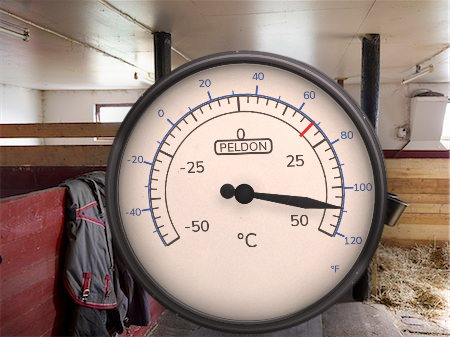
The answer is 42.5 °C
